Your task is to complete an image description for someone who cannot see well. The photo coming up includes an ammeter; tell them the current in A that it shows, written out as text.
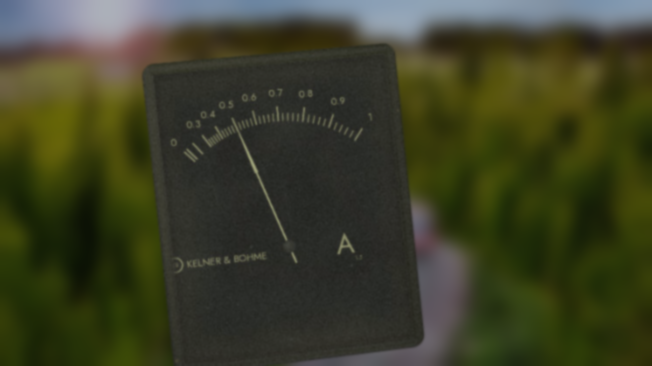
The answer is 0.5 A
